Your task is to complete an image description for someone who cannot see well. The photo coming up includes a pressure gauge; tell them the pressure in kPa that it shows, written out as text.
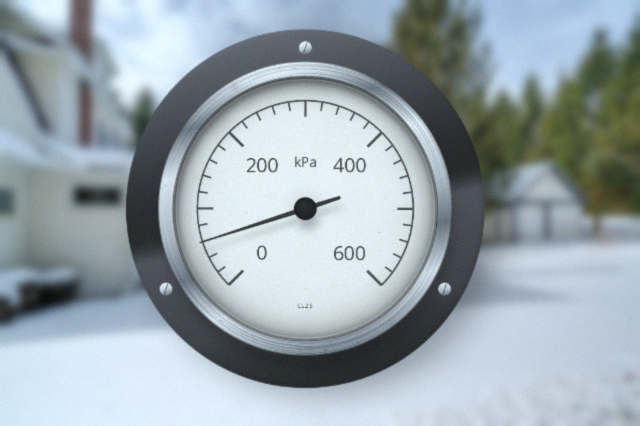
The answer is 60 kPa
